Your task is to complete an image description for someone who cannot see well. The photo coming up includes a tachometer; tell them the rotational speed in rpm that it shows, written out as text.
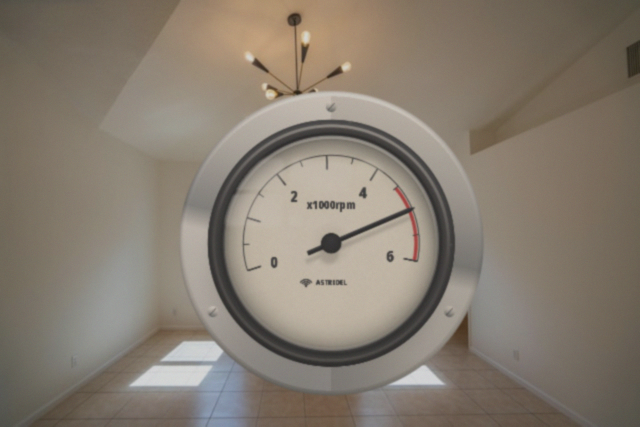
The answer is 5000 rpm
